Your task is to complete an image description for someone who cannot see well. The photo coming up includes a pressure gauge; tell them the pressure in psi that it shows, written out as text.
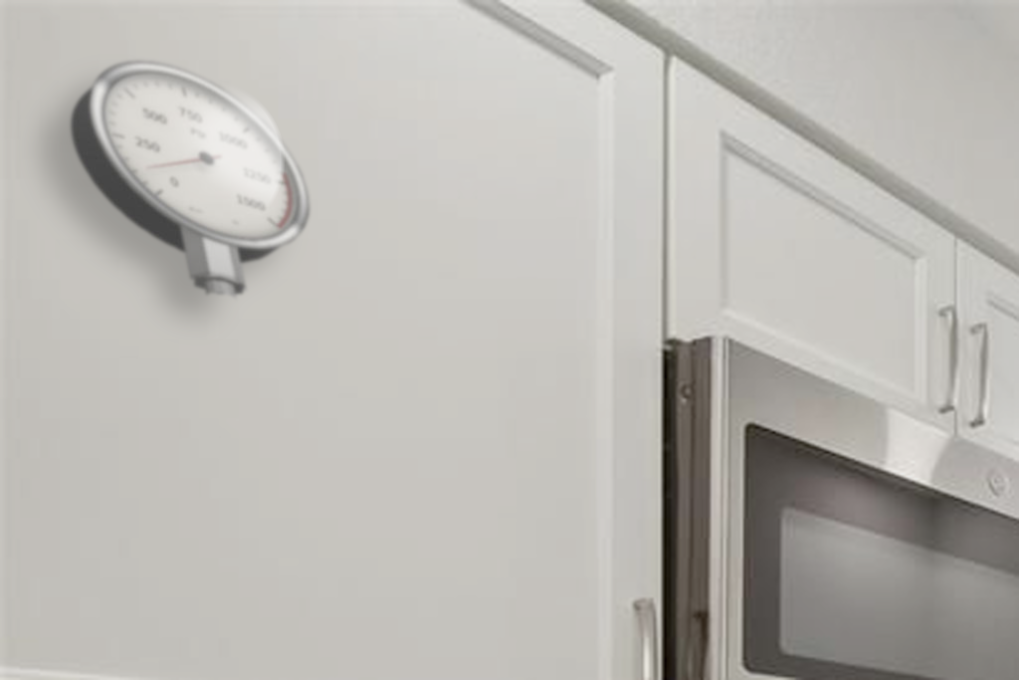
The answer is 100 psi
